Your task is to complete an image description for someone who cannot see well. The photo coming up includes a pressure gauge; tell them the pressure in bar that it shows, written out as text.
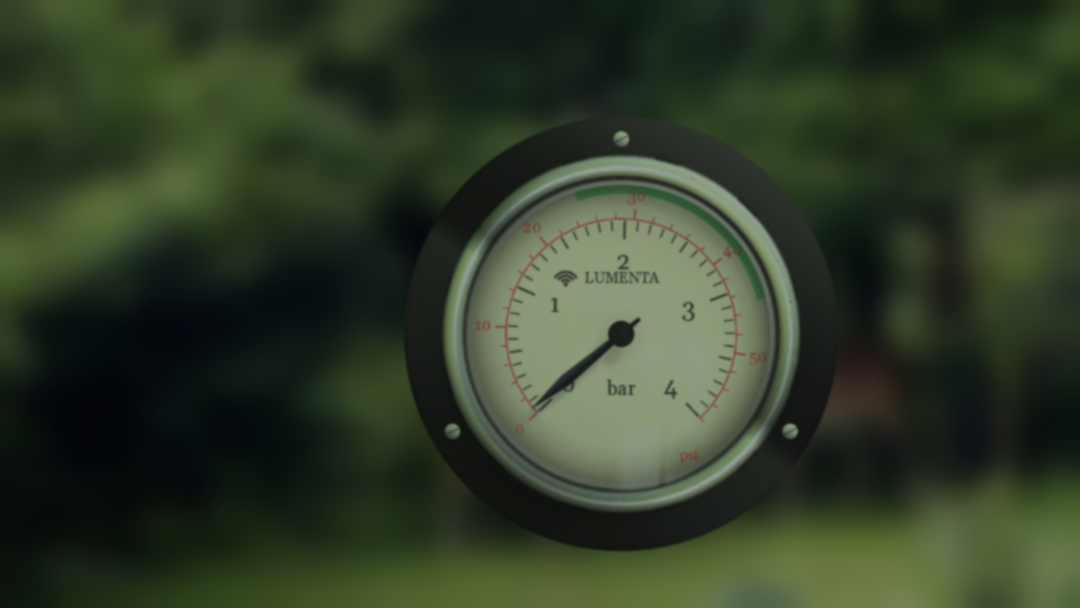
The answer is 0.05 bar
